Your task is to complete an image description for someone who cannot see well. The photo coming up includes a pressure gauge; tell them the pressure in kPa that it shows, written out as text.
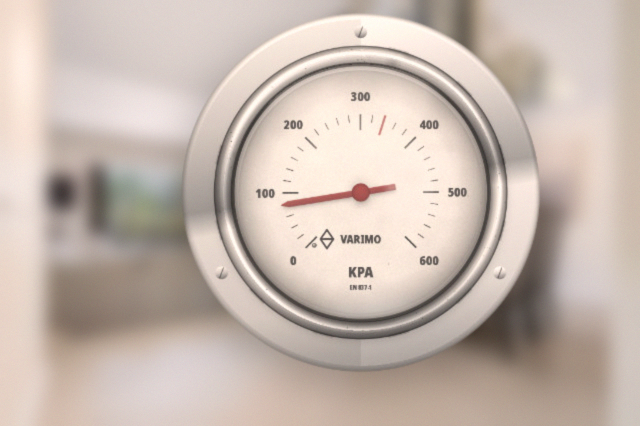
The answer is 80 kPa
